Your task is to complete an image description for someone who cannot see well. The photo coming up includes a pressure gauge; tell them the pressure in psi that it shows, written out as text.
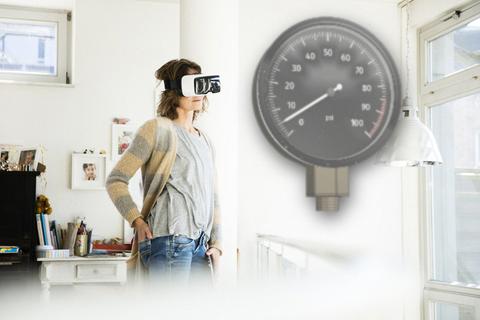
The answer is 5 psi
